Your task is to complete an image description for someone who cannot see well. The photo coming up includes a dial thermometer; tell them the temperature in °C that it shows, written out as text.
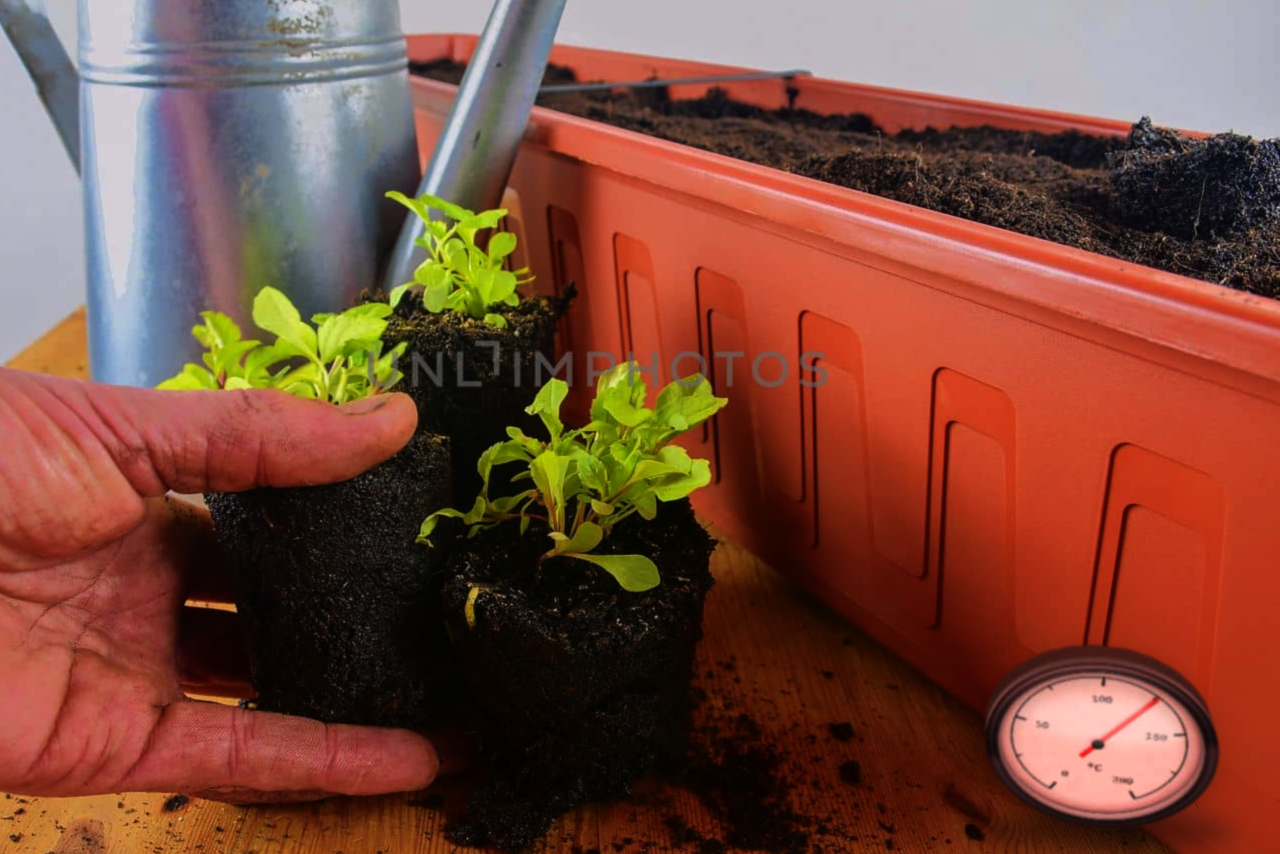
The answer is 125 °C
